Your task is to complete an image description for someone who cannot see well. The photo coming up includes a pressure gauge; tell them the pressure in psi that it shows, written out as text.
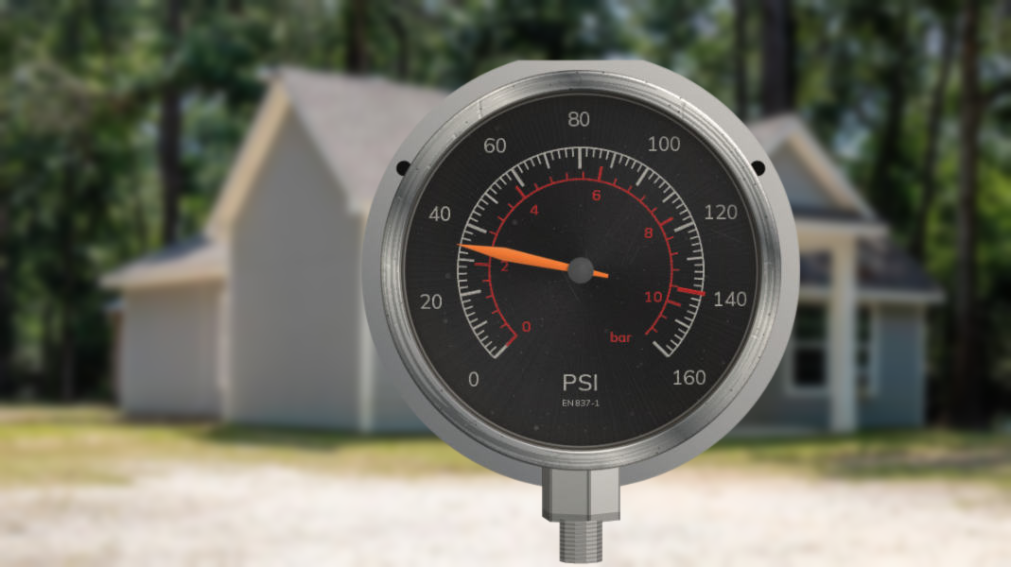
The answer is 34 psi
